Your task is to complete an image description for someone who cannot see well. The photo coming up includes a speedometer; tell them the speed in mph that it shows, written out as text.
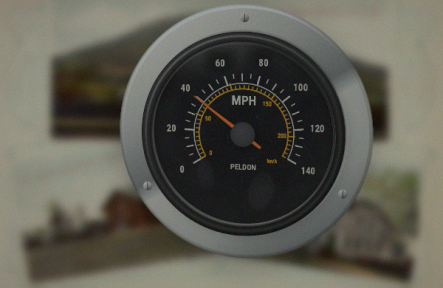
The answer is 40 mph
